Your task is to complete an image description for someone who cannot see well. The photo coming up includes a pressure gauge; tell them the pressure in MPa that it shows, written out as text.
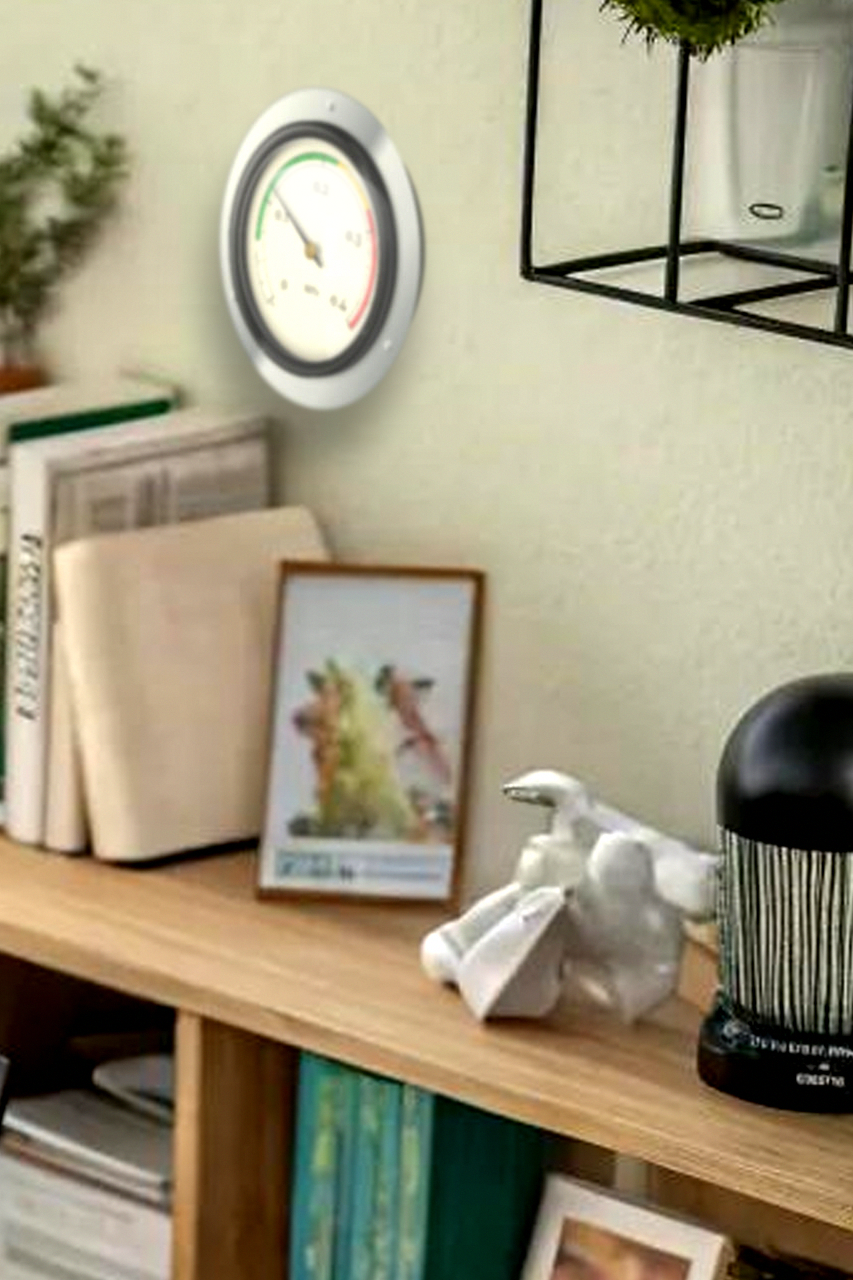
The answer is 0.12 MPa
